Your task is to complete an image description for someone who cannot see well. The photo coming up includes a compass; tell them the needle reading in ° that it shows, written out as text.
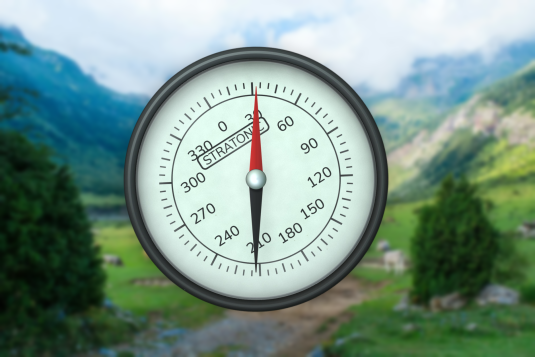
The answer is 32.5 °
